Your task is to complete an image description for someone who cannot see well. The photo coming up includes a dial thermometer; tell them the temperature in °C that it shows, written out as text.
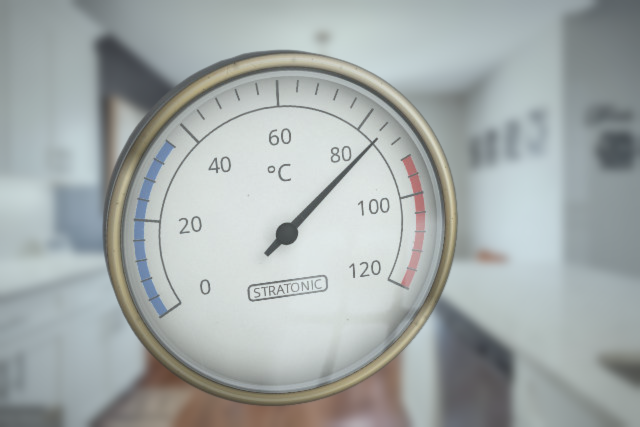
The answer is 84 °C
